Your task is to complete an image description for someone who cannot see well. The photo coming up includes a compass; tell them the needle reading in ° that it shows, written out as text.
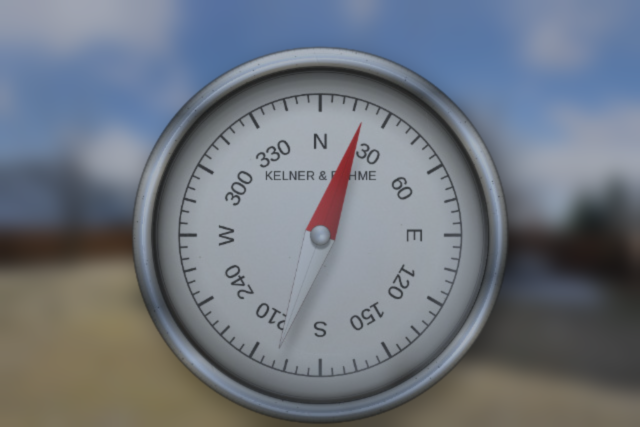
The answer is 20 °
